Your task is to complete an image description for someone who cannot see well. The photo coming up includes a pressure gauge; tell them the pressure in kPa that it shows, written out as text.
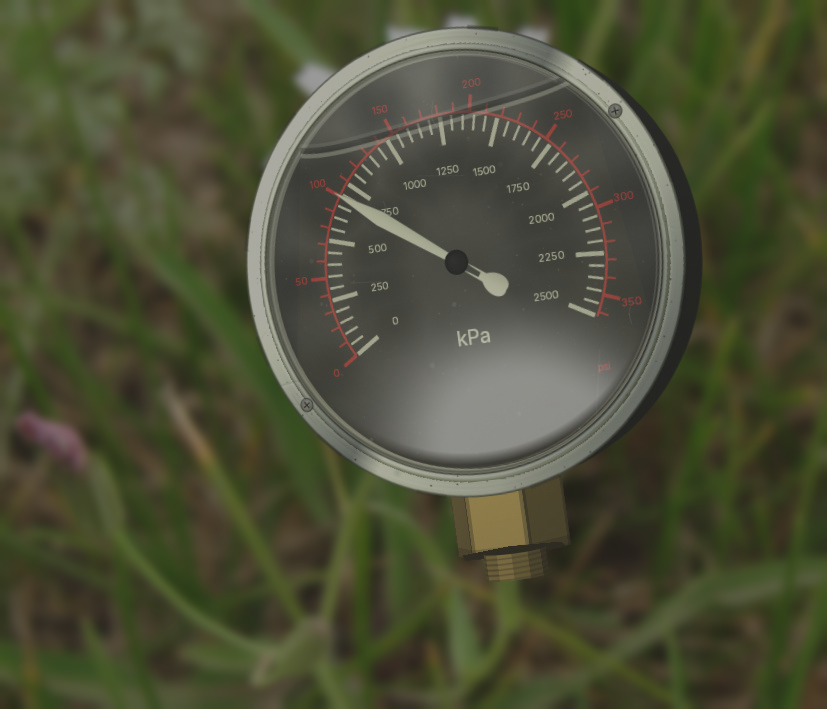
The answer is 700 kPa
